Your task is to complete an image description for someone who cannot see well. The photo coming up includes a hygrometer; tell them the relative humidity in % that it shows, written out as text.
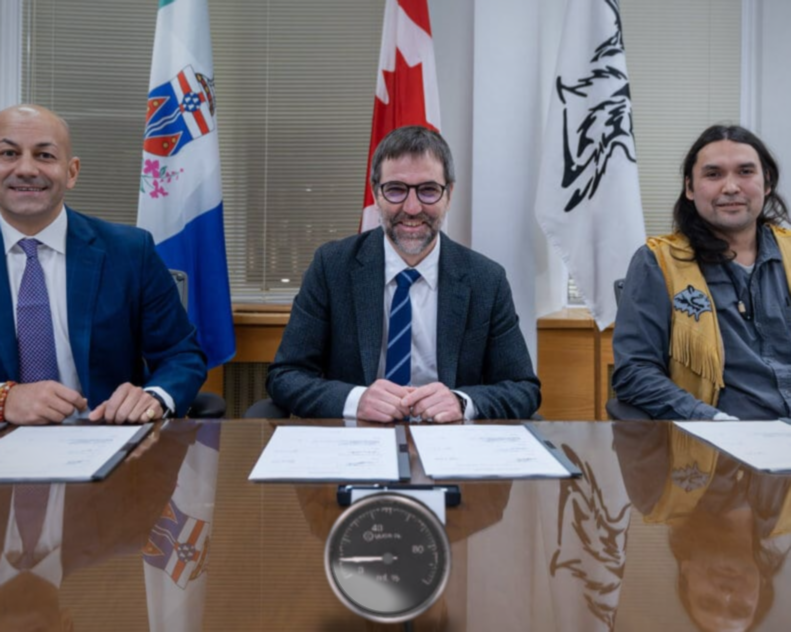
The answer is 10 %
